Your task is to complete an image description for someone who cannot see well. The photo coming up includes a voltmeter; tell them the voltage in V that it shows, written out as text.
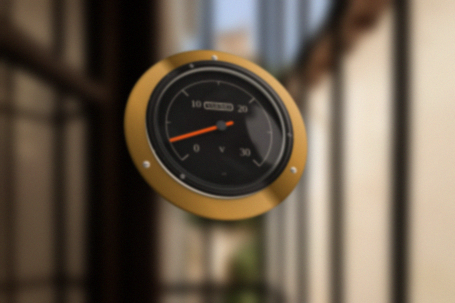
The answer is 2.5 V
